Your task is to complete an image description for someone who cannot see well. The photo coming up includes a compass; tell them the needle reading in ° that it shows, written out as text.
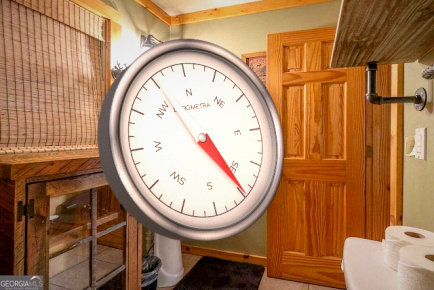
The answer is 150 °
